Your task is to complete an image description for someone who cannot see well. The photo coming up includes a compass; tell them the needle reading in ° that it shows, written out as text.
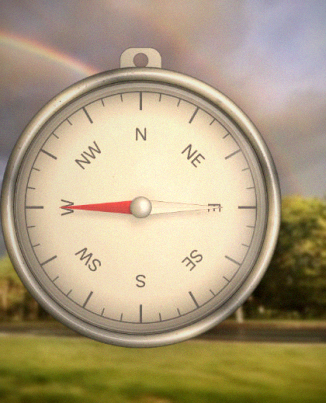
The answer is 270 °
